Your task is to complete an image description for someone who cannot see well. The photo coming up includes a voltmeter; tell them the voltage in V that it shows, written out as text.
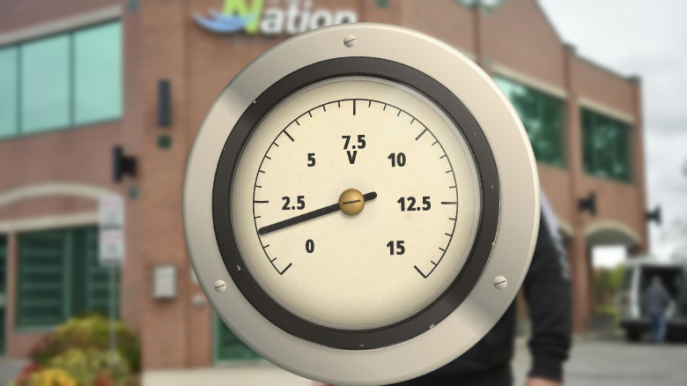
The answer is 1.5 V
